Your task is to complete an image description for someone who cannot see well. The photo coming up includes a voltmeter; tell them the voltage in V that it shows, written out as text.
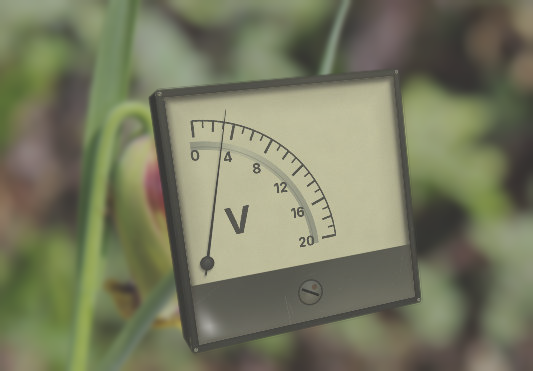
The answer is 3 V
